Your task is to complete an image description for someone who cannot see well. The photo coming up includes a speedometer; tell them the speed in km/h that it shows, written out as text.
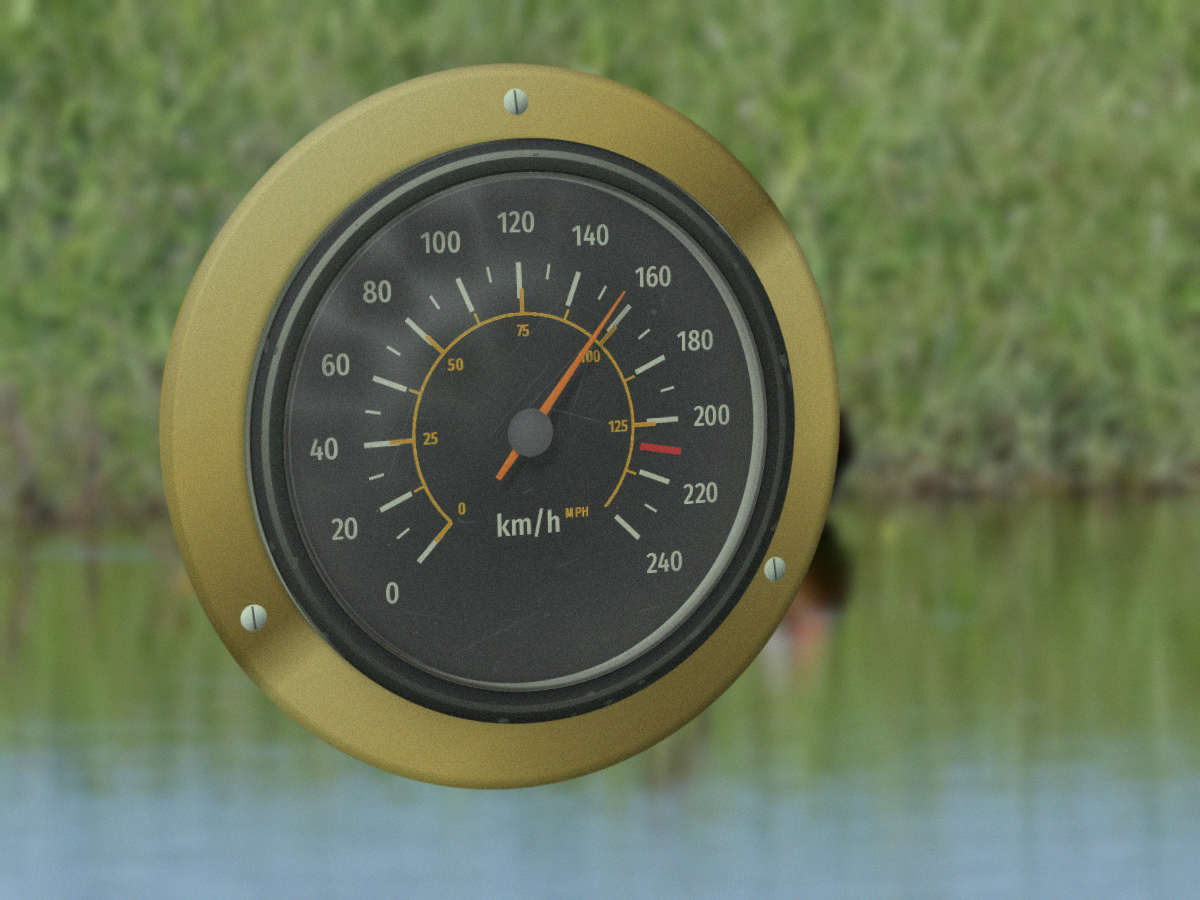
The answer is 155 km/h
